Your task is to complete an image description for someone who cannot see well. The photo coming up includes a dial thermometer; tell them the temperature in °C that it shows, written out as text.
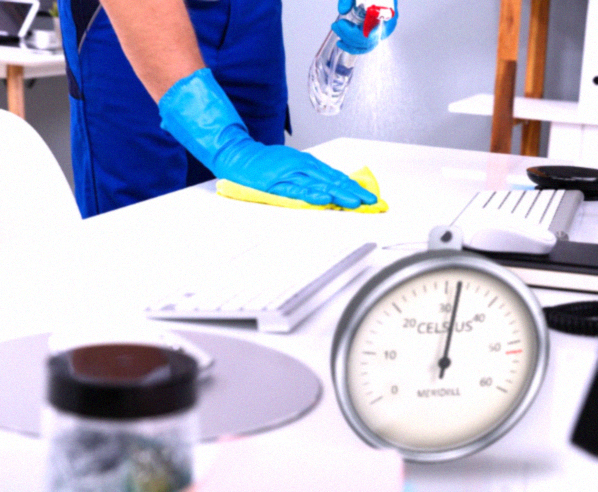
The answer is 32 °C
